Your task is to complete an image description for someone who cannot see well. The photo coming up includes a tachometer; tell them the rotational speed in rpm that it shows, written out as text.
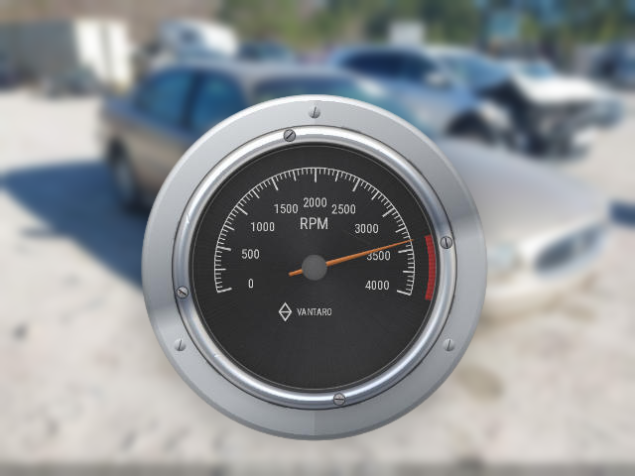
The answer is 3400 rpm
